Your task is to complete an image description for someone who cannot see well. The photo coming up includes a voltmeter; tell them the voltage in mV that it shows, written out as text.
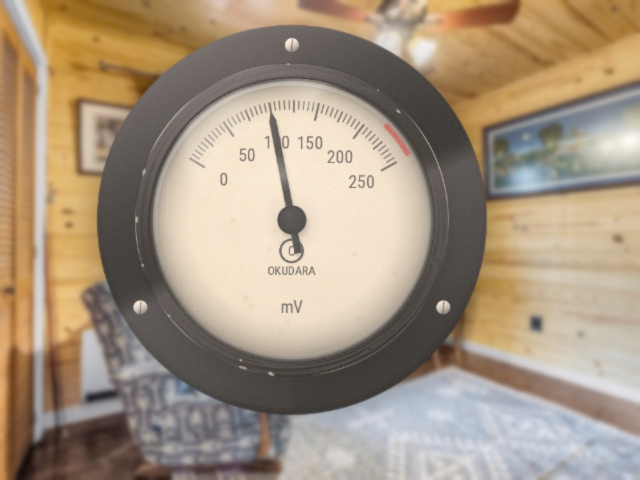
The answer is 100 mV
